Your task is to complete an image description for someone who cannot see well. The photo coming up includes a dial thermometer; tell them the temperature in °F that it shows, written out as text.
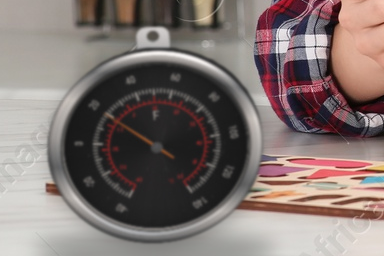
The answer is 20 °F
